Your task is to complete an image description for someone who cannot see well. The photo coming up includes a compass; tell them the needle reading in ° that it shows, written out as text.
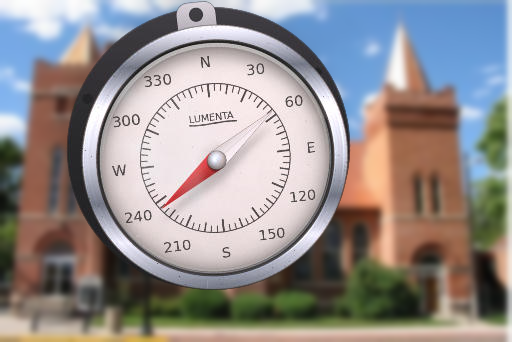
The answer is 235 °
